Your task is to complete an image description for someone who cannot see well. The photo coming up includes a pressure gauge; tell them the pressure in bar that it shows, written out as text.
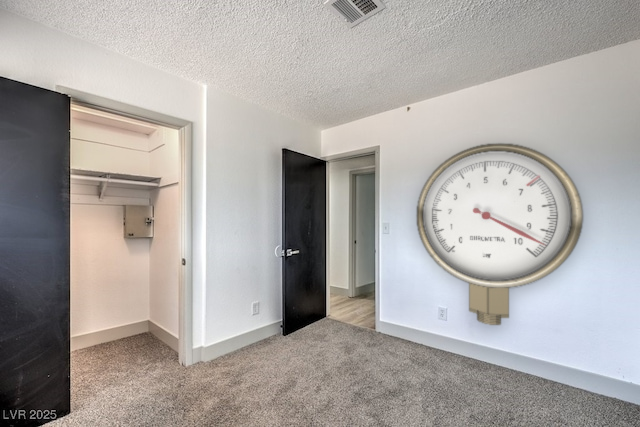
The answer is 9.5 bar
